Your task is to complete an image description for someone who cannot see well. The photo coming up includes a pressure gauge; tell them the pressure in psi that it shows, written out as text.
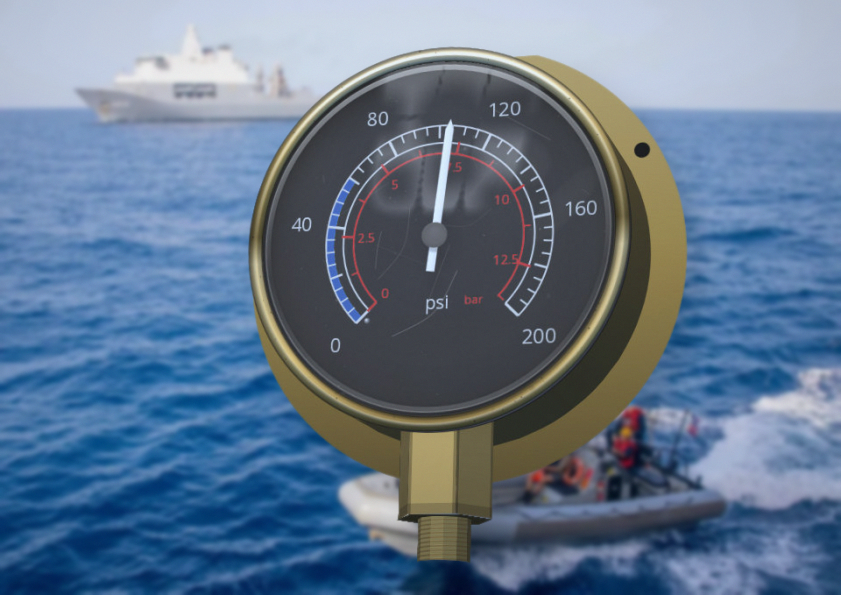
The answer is 105 psi
